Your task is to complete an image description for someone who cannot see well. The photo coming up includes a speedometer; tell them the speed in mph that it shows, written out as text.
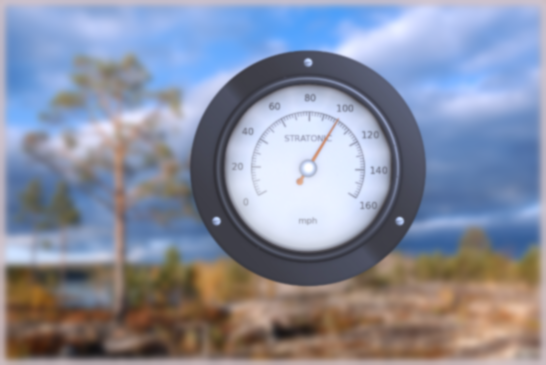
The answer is 100 mph
